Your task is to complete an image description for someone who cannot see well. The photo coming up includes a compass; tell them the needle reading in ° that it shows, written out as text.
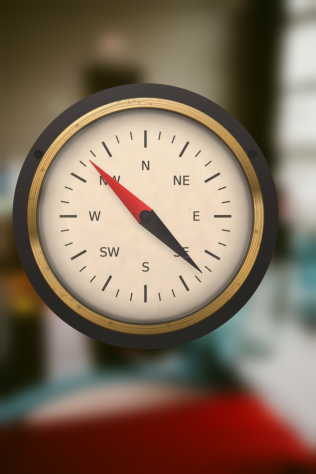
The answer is 315 °
